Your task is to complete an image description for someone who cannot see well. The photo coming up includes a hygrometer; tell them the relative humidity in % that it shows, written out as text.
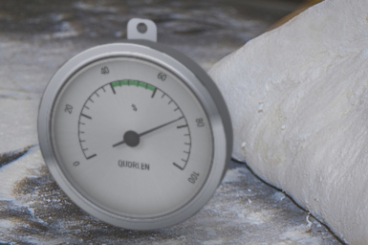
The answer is 76 %
